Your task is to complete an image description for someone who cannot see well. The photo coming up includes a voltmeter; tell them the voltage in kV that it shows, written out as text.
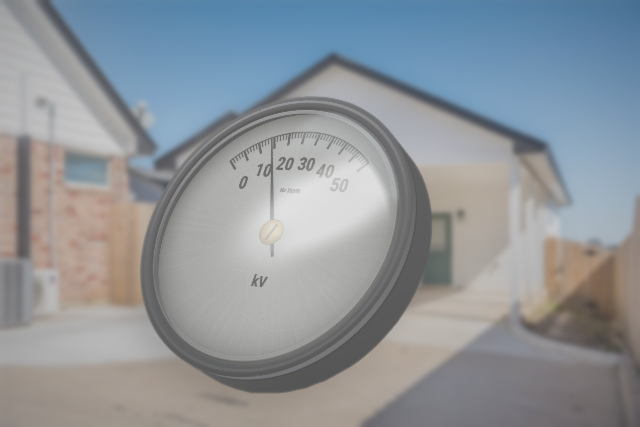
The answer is 15 kV
